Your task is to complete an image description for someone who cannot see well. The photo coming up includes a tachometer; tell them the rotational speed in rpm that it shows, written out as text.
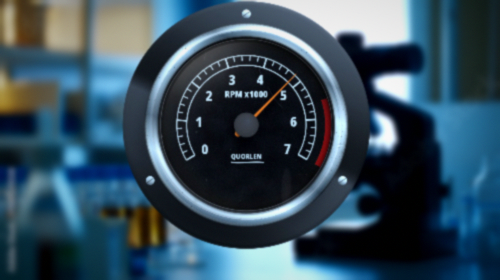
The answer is 4800 rpm
